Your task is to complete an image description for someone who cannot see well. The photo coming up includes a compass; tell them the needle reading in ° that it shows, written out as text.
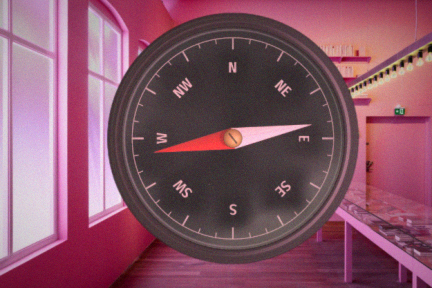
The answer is 260 °
